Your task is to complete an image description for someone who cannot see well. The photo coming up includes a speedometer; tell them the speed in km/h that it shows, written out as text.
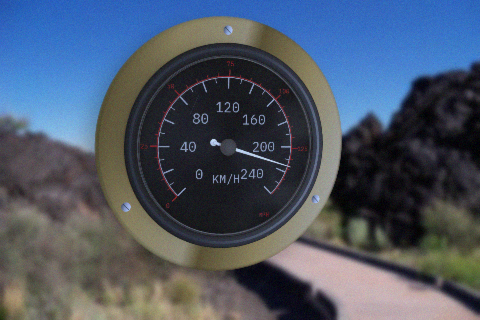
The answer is 215 km/h
